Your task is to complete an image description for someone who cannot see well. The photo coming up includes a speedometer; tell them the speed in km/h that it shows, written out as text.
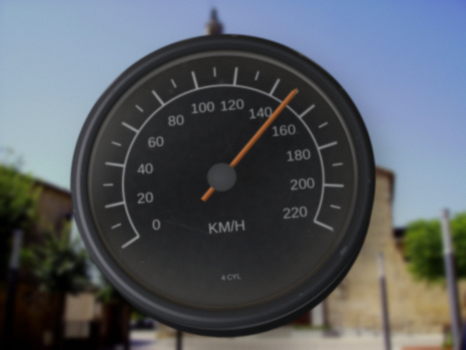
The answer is 150 km/h
